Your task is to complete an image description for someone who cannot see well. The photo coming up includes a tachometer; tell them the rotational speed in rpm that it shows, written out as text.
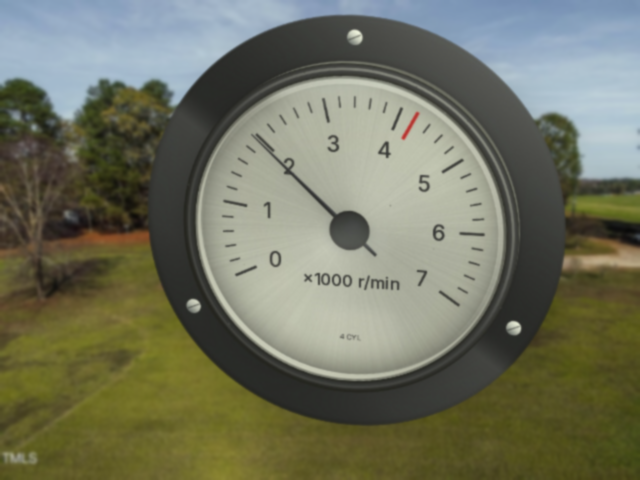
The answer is 2000 rpm
